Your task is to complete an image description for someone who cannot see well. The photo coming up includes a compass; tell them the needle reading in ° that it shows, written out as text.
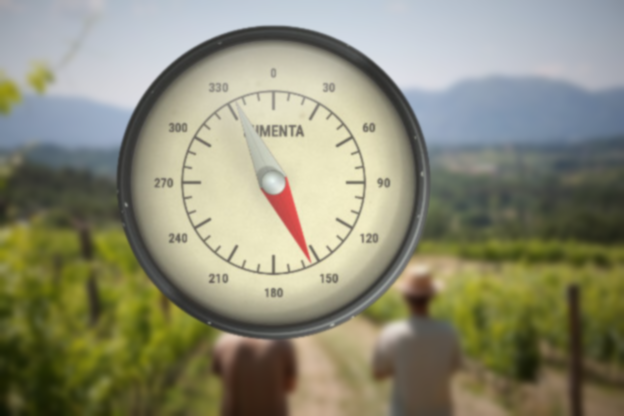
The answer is 155 °
